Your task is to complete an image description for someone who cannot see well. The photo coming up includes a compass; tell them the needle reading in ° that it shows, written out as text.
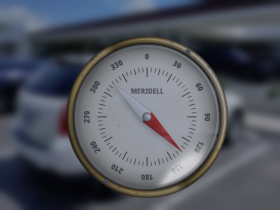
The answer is 135 °
